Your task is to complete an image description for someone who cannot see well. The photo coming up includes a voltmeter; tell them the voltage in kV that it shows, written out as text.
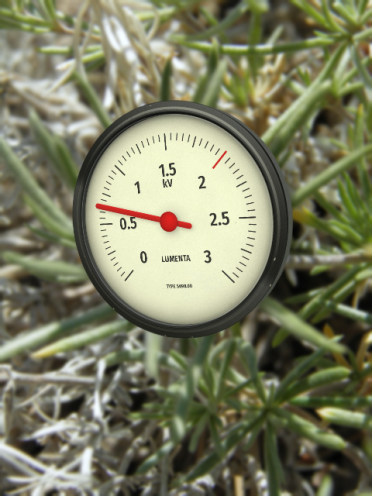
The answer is 0.65 kV
